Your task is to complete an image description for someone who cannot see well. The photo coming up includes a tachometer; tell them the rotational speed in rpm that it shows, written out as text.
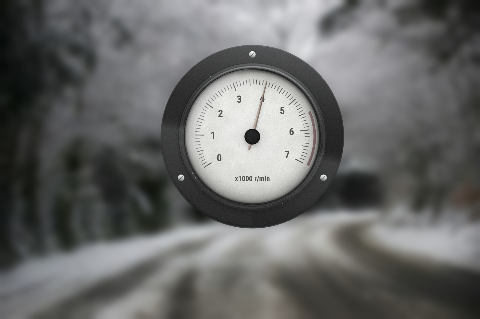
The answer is 4000 rpm
